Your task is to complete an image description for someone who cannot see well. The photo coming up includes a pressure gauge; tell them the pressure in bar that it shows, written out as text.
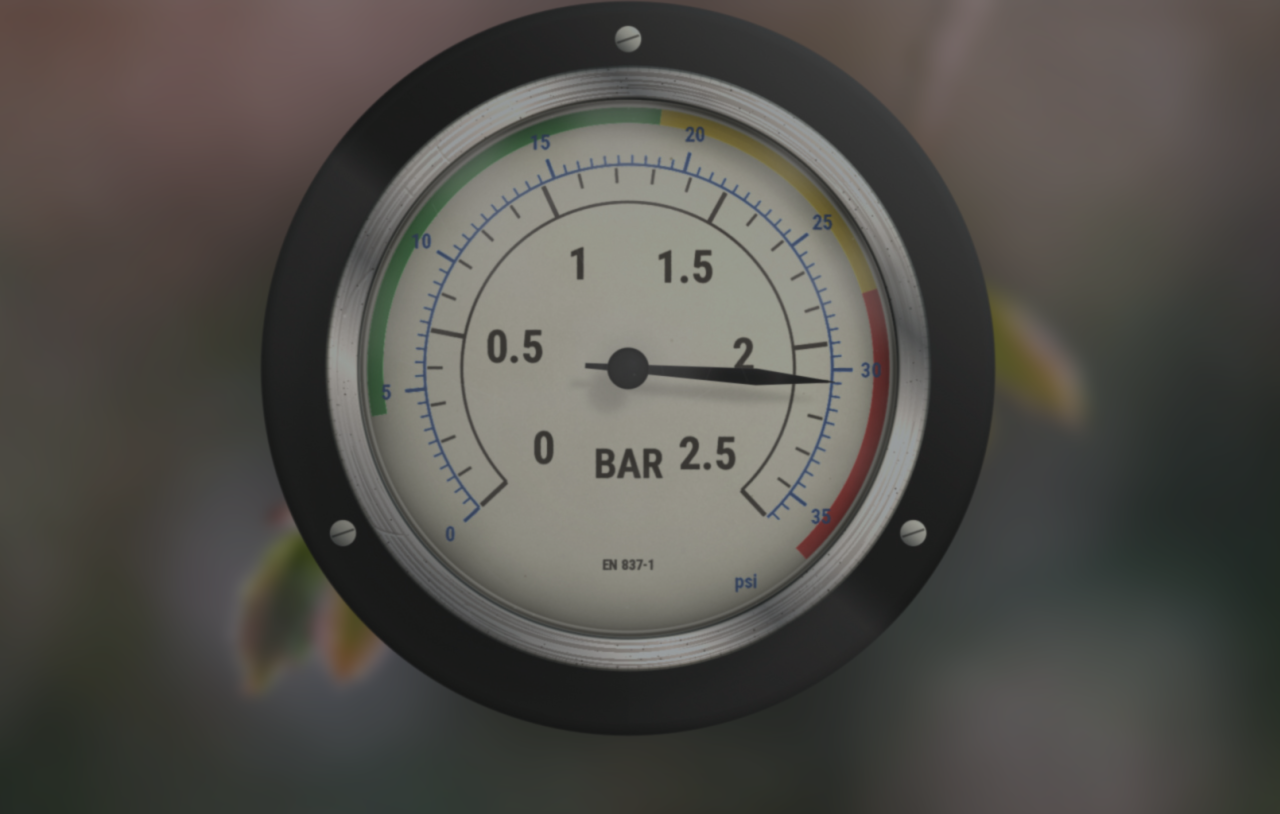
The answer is 2.1 bar
